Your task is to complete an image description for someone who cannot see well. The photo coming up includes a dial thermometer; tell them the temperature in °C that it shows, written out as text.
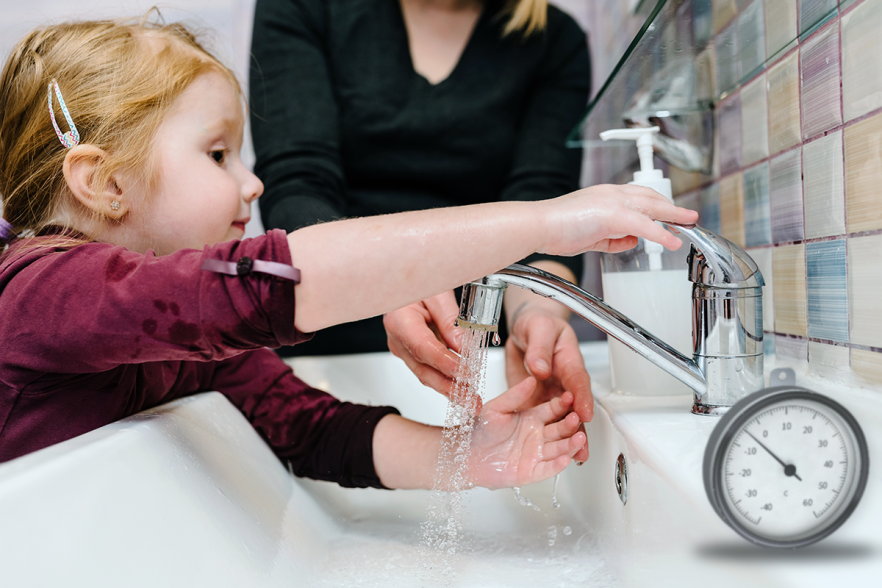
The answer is -5 °C
